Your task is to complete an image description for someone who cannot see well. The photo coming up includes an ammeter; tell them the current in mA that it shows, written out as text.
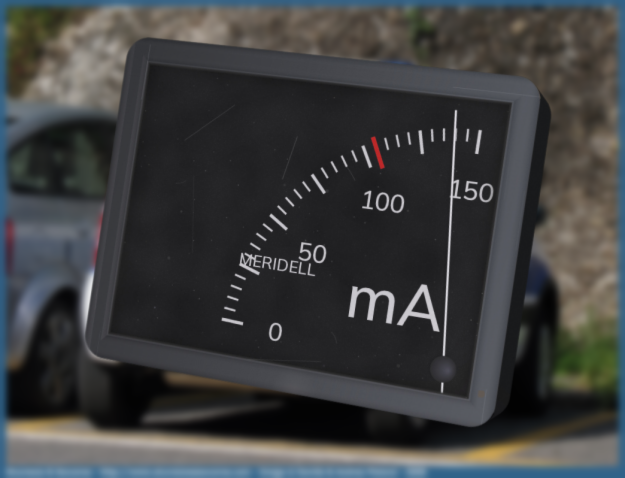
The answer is 140 mA
